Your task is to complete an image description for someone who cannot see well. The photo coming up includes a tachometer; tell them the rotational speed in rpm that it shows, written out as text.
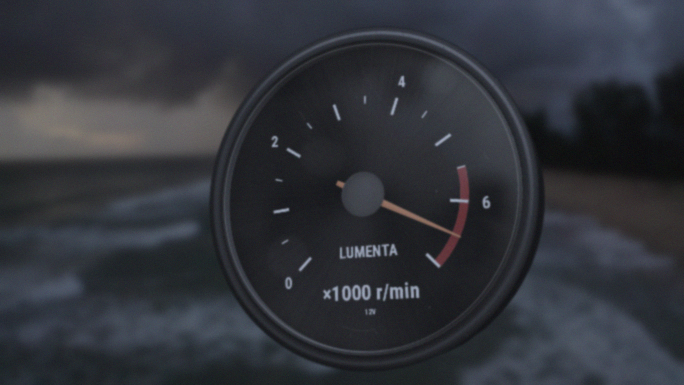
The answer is 6500 rpm
